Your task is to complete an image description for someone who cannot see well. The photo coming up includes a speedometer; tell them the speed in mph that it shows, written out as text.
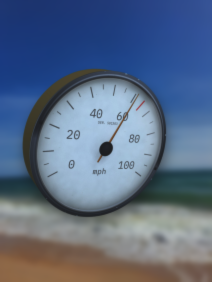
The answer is 60 mph
